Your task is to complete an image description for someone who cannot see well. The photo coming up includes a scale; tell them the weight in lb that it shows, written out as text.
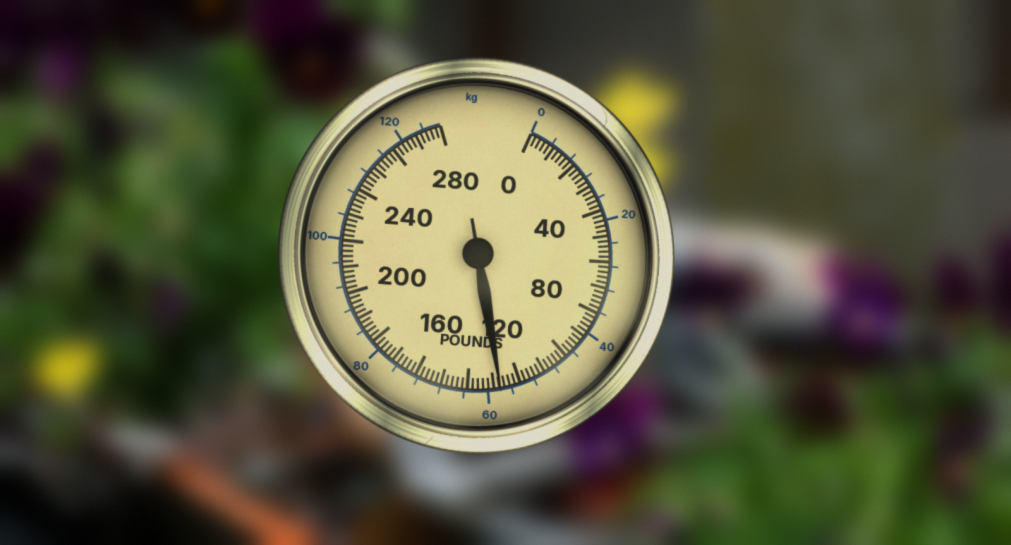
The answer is 128 lb
